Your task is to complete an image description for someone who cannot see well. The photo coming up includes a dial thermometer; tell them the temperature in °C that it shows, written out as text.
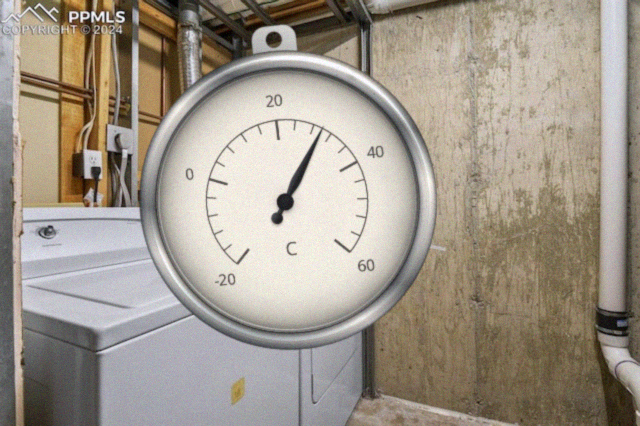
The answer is 30 °C
